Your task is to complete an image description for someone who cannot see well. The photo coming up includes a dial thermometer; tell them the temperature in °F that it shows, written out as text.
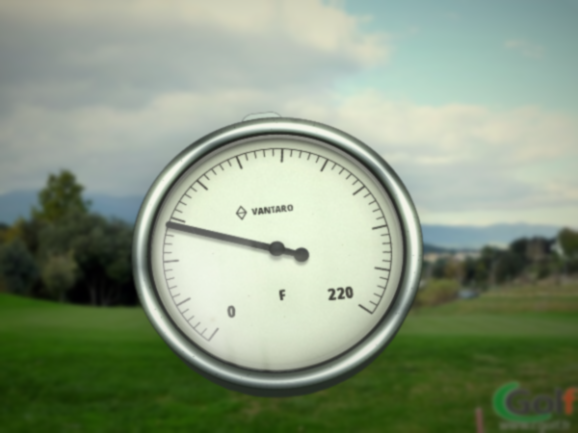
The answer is 56 °F
